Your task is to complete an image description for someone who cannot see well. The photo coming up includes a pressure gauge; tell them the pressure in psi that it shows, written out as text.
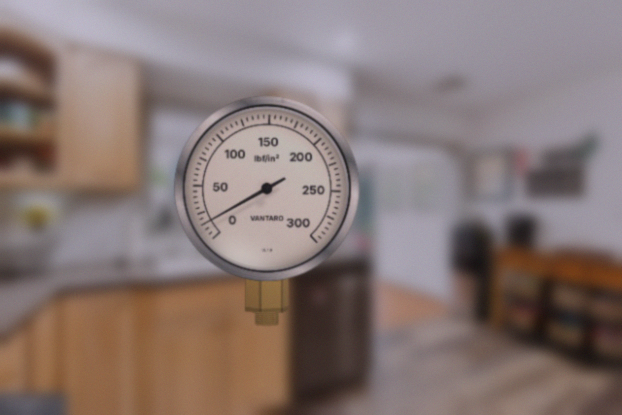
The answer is 15 psi
